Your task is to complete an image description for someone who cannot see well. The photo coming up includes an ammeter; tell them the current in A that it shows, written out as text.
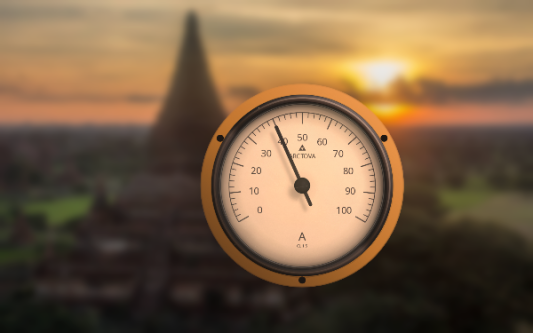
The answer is 40 A
